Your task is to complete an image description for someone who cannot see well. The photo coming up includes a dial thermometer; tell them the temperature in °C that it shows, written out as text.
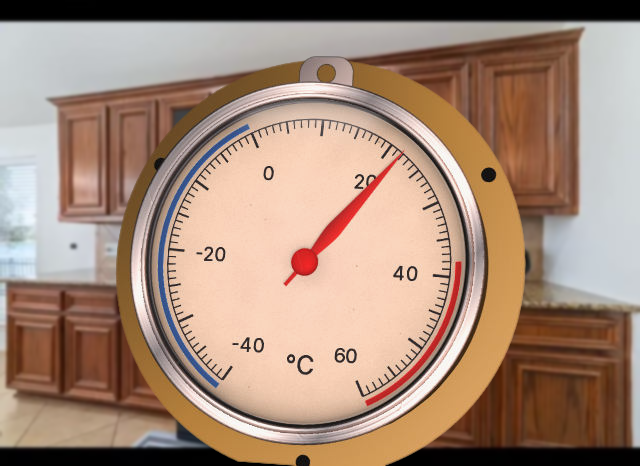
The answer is 22 °C
